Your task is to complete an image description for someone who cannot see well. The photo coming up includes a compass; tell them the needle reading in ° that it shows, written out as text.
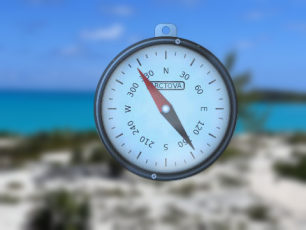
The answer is 325 °
